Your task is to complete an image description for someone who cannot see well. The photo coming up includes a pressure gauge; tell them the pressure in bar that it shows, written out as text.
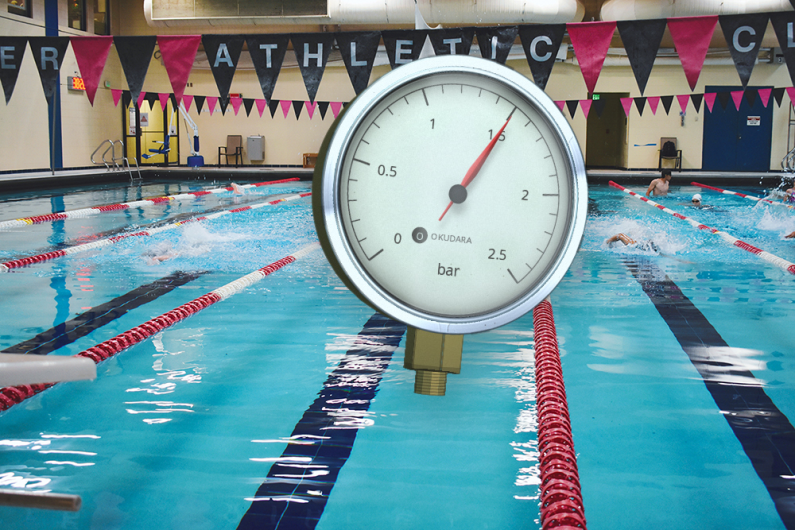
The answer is 1.5 bar
